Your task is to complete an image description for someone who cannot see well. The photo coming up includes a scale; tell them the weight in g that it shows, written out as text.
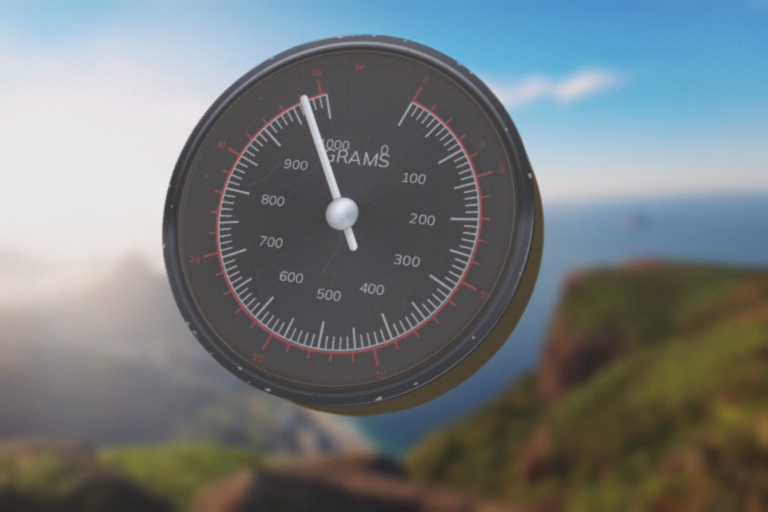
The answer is 970 g
